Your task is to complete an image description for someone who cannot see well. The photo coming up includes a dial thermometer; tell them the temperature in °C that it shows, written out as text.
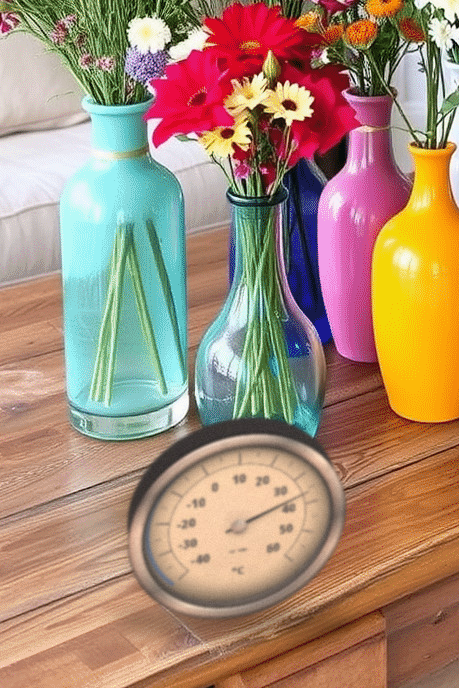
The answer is 35 °C
